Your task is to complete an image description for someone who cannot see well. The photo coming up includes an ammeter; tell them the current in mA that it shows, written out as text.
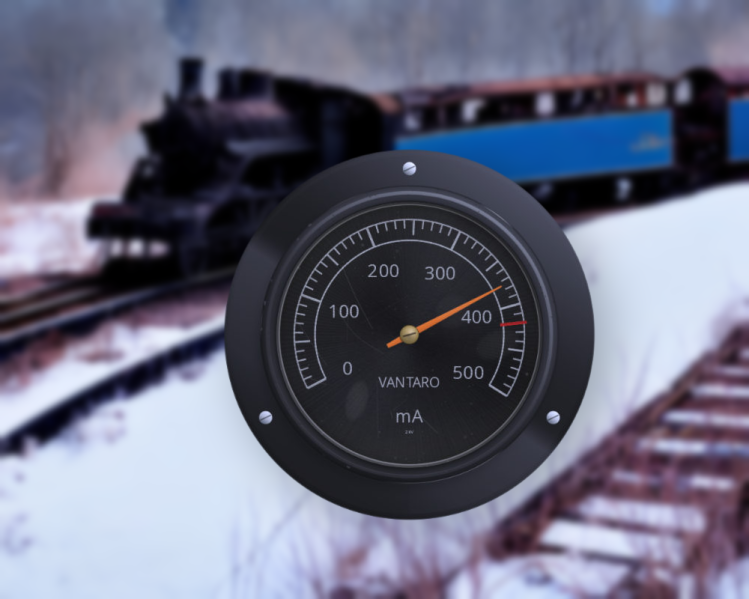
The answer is 375 mA
